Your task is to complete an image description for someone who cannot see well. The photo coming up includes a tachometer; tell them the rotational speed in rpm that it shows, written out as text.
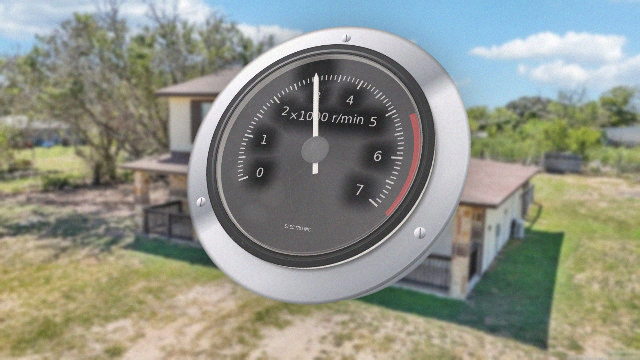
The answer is 3000 rpm
